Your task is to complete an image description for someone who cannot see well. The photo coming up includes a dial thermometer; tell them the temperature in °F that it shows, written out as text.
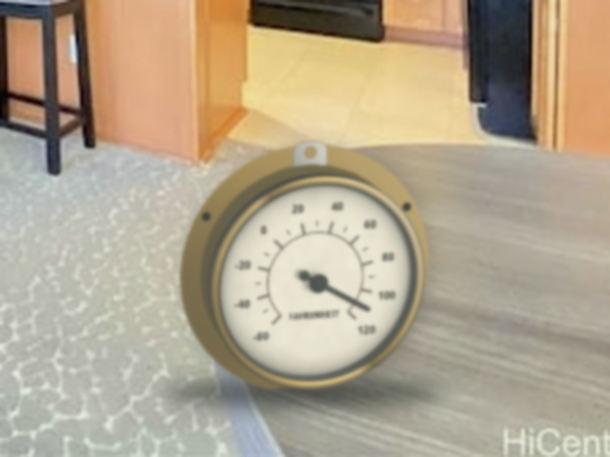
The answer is 110 °F
